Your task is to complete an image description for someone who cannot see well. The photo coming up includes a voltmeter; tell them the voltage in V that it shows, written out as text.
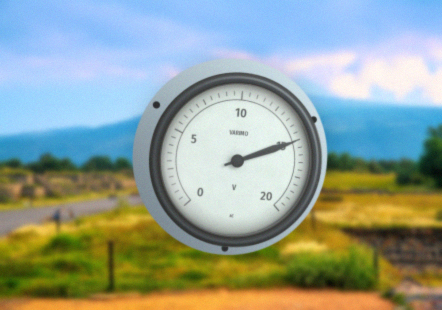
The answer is 15 V
